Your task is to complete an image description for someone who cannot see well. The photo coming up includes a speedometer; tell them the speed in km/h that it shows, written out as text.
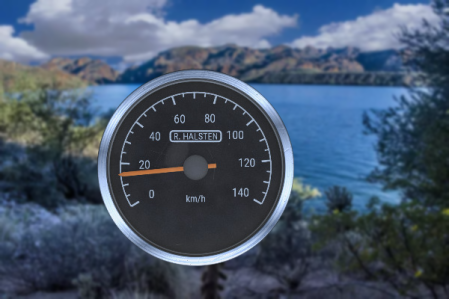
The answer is 15 km/h
